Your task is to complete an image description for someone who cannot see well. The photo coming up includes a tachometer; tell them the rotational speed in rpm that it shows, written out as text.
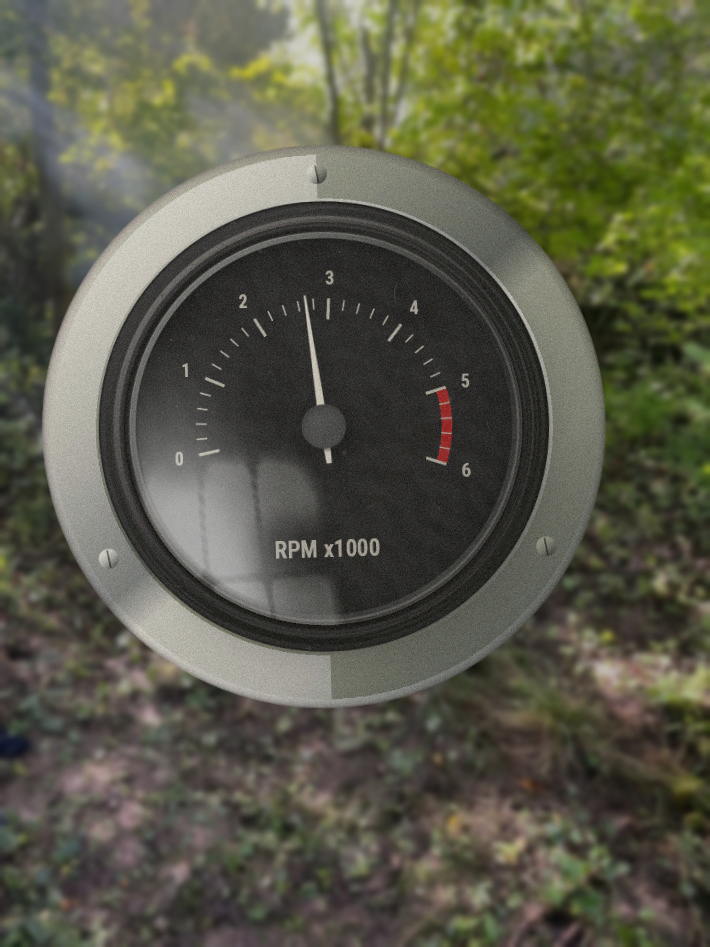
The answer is 2700 rpm
